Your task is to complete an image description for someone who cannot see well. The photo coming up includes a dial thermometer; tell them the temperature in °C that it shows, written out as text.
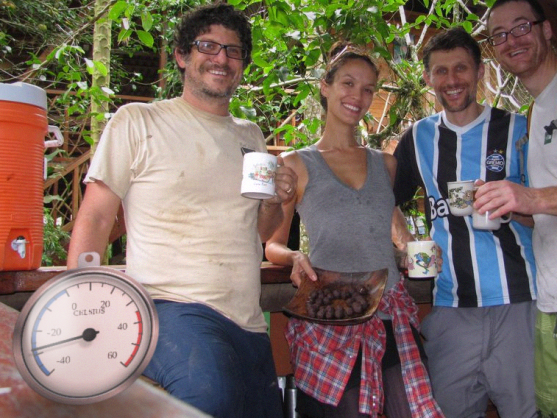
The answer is -27.5 °C
